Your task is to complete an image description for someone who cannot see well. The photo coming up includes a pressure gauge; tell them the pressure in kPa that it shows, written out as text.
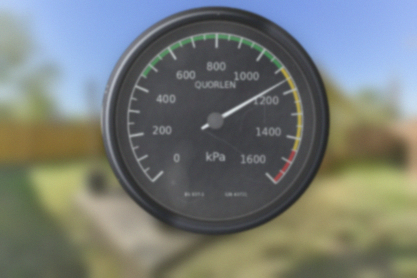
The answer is 1150 kPa
